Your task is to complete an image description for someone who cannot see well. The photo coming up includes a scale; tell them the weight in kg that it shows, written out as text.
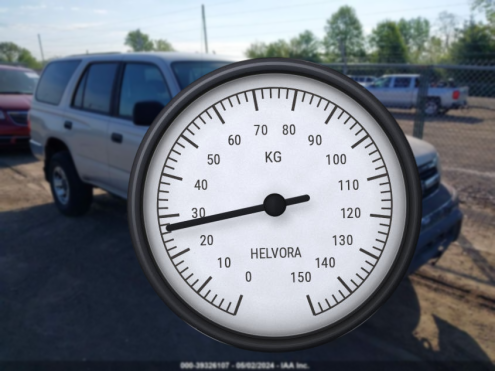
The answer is 27 kg
